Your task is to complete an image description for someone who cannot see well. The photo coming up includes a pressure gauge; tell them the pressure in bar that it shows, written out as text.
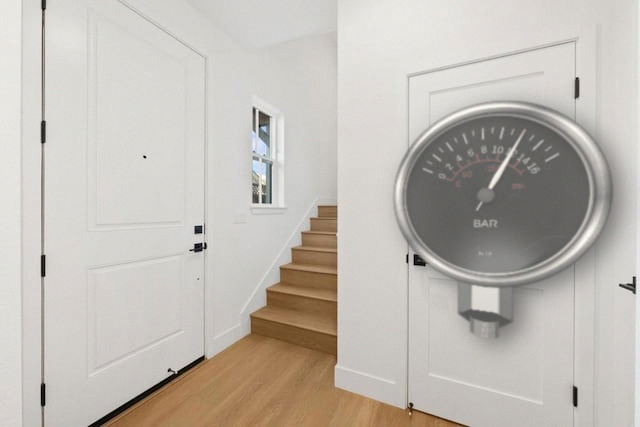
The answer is 12 bar
